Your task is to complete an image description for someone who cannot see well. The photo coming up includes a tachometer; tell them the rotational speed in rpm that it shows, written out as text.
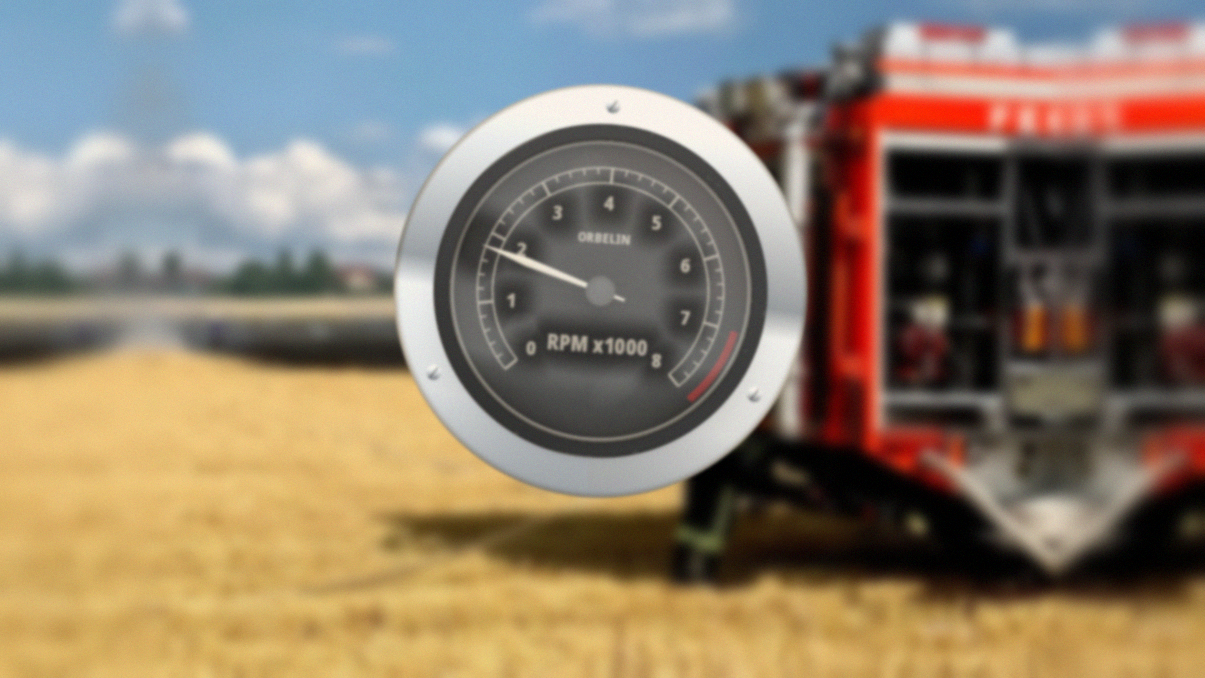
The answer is 1800 rpm
